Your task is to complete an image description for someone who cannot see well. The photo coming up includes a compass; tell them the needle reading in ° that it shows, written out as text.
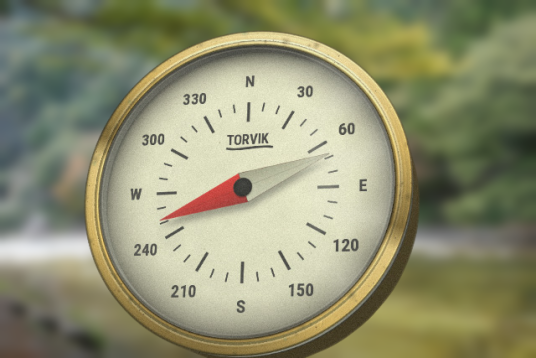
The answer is 250 °
